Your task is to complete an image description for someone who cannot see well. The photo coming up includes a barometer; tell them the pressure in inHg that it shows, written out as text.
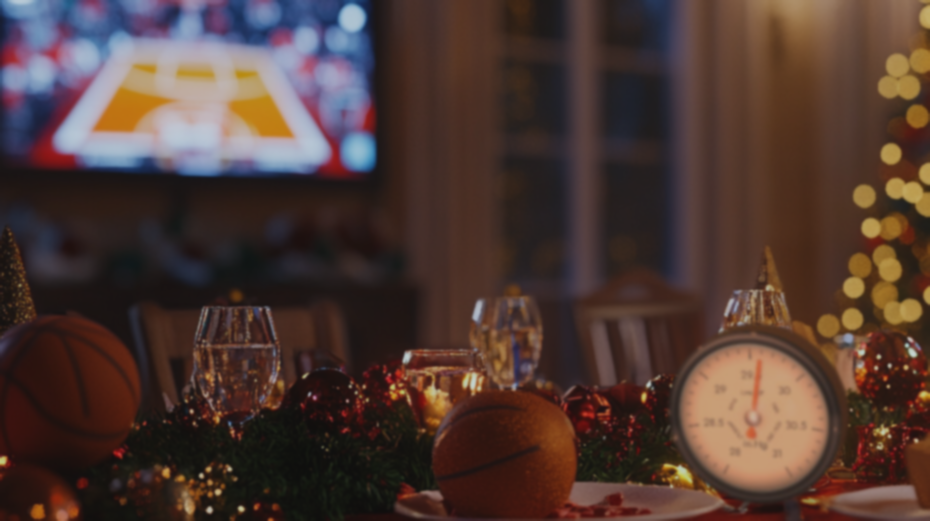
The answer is 29.6 inHg
